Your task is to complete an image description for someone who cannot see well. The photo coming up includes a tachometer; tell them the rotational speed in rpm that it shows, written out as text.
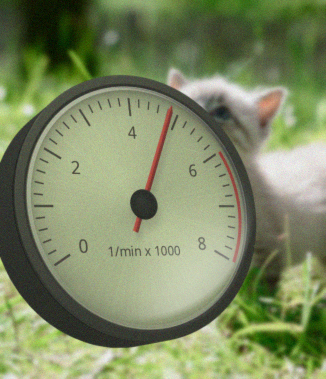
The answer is 4800 rpm
